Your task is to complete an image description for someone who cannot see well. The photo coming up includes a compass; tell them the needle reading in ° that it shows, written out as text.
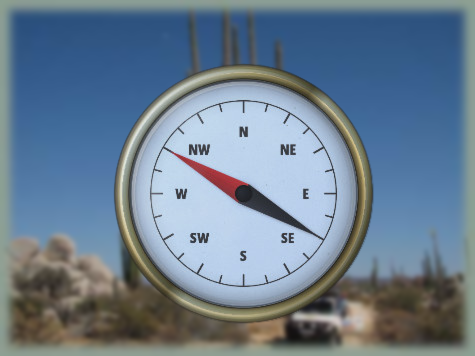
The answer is 300 °
